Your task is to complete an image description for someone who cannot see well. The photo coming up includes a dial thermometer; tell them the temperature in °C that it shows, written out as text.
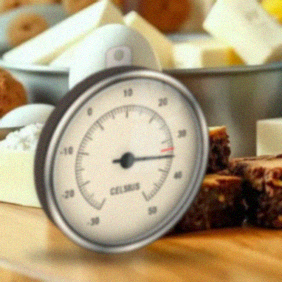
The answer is 35 °C
